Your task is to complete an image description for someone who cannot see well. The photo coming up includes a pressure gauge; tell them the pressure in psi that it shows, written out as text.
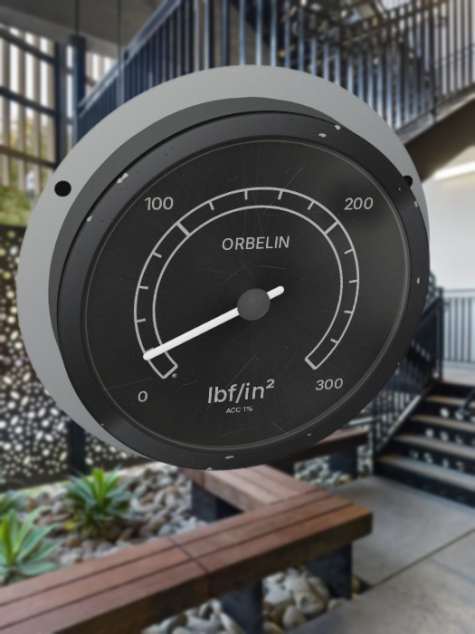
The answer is 20 psi
